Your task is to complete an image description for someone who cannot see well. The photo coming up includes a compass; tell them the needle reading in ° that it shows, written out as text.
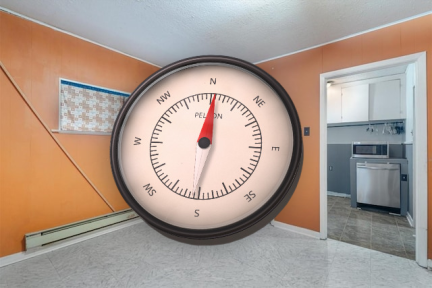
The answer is 5 °
